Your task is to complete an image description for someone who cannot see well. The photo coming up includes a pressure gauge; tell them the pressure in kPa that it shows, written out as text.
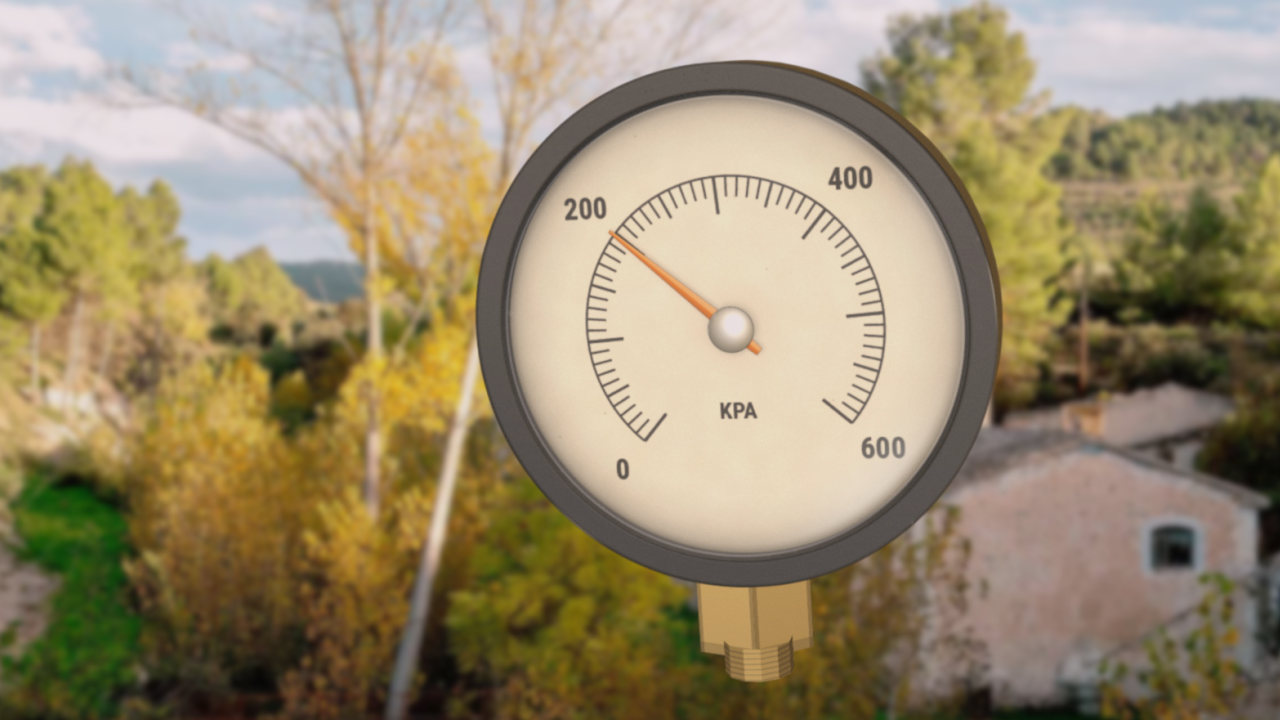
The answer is 200 kPa
